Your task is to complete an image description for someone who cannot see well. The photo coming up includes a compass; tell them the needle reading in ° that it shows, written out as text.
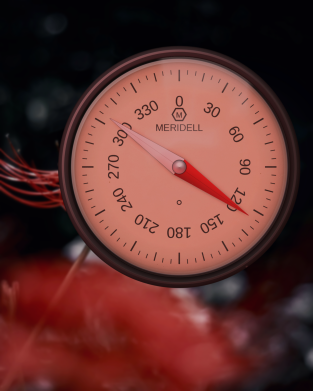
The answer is 125 °
